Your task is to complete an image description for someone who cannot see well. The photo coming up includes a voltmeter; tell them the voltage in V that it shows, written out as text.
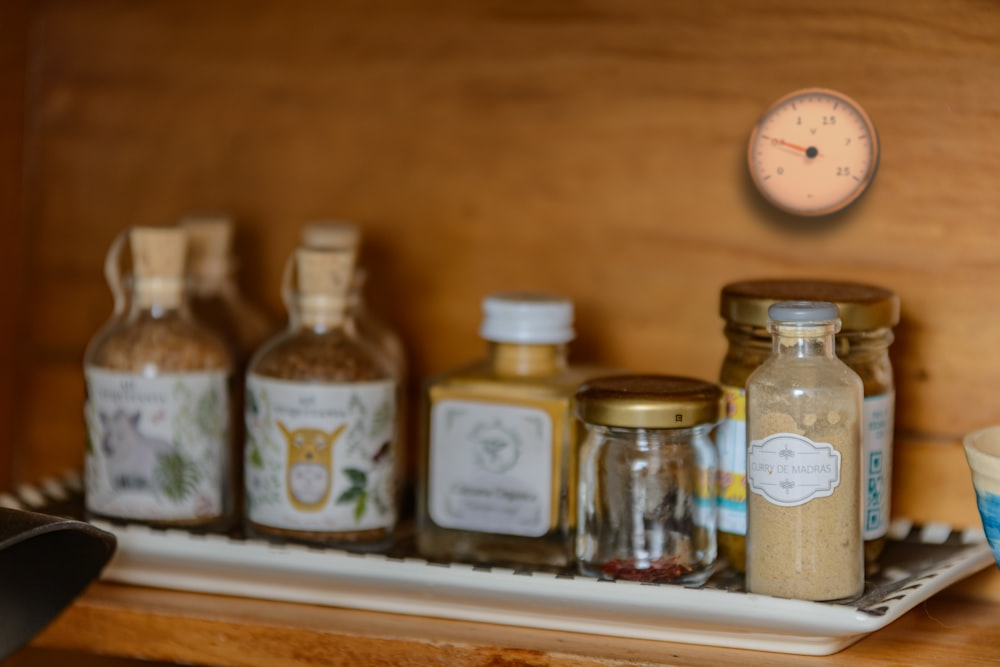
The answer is 0.5 V
